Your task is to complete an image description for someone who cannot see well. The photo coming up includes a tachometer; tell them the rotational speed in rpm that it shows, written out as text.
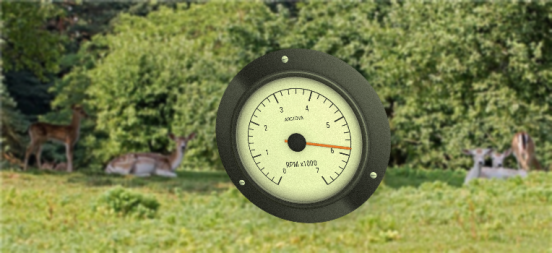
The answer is 5800 rpm
